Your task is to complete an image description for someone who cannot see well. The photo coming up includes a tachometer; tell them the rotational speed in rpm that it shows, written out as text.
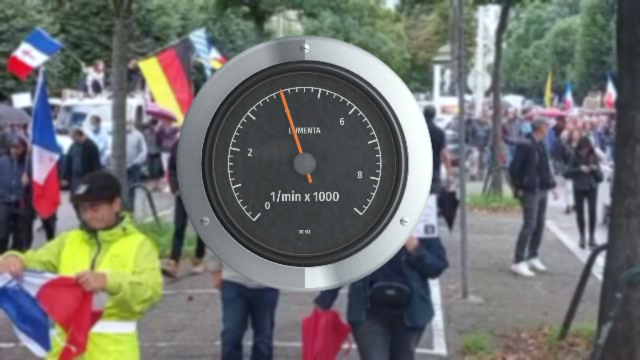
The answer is 4000 rpm
